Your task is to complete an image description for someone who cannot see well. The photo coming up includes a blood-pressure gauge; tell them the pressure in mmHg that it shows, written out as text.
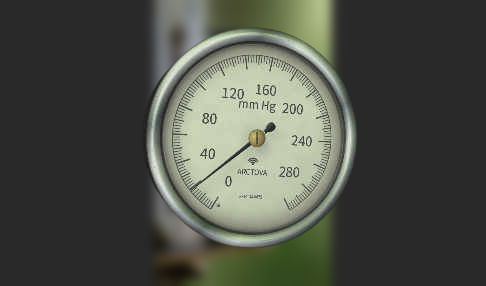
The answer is 20 mmHg
